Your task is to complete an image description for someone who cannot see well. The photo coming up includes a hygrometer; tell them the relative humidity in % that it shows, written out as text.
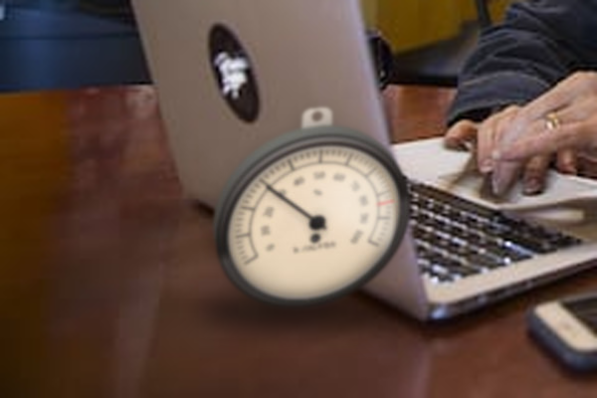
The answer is 30 %
